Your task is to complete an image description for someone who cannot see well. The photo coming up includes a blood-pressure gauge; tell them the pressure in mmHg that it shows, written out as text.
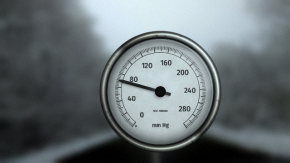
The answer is 70 mmHg
